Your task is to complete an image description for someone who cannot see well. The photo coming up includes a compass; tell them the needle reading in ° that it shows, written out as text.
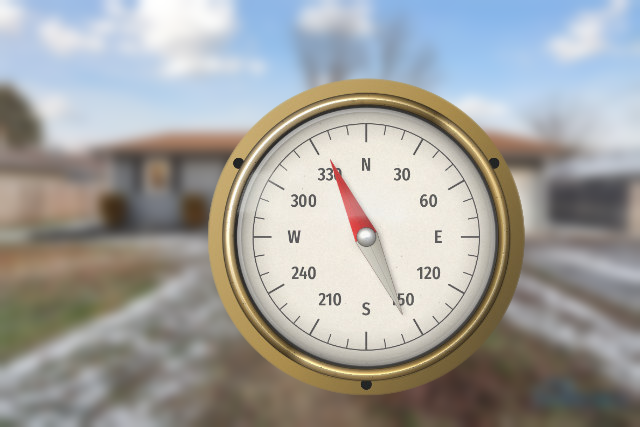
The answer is 335 °
